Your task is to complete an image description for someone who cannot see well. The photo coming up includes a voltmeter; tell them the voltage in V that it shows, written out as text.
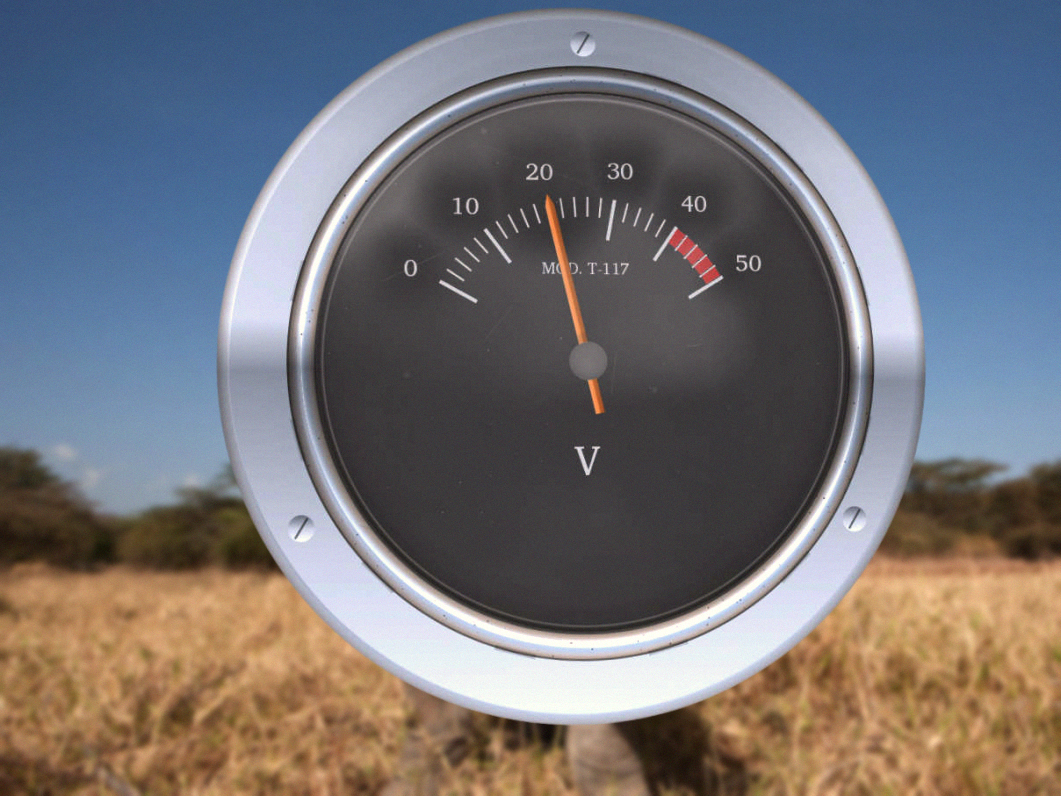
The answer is 20 V
